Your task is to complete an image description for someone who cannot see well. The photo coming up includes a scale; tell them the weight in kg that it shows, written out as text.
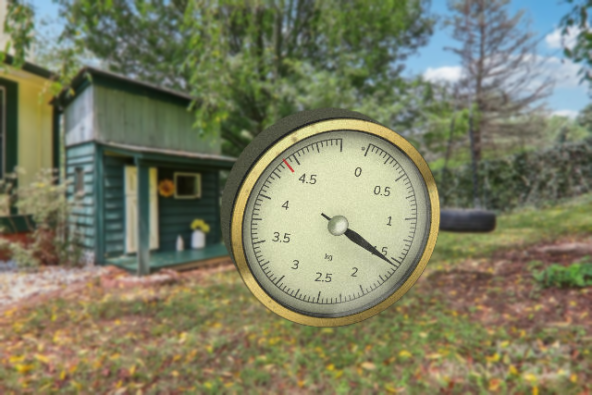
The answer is 1.55 kg
